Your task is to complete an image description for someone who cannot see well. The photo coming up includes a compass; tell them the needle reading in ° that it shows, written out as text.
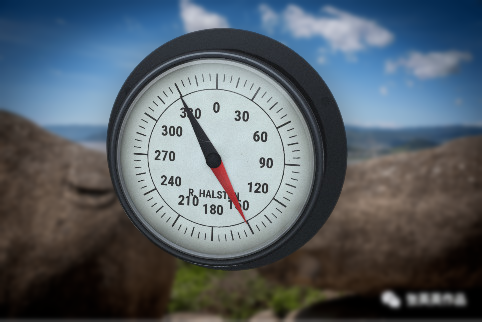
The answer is 150 °
